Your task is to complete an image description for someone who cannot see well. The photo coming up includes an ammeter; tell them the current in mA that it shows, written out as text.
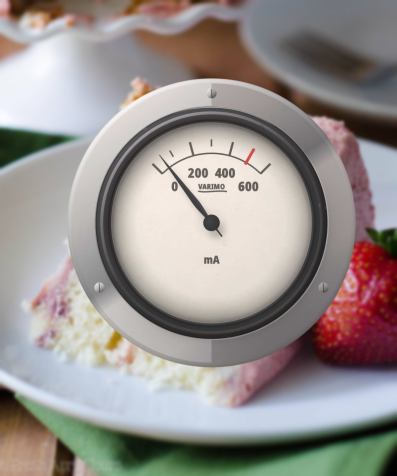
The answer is 50 mA
